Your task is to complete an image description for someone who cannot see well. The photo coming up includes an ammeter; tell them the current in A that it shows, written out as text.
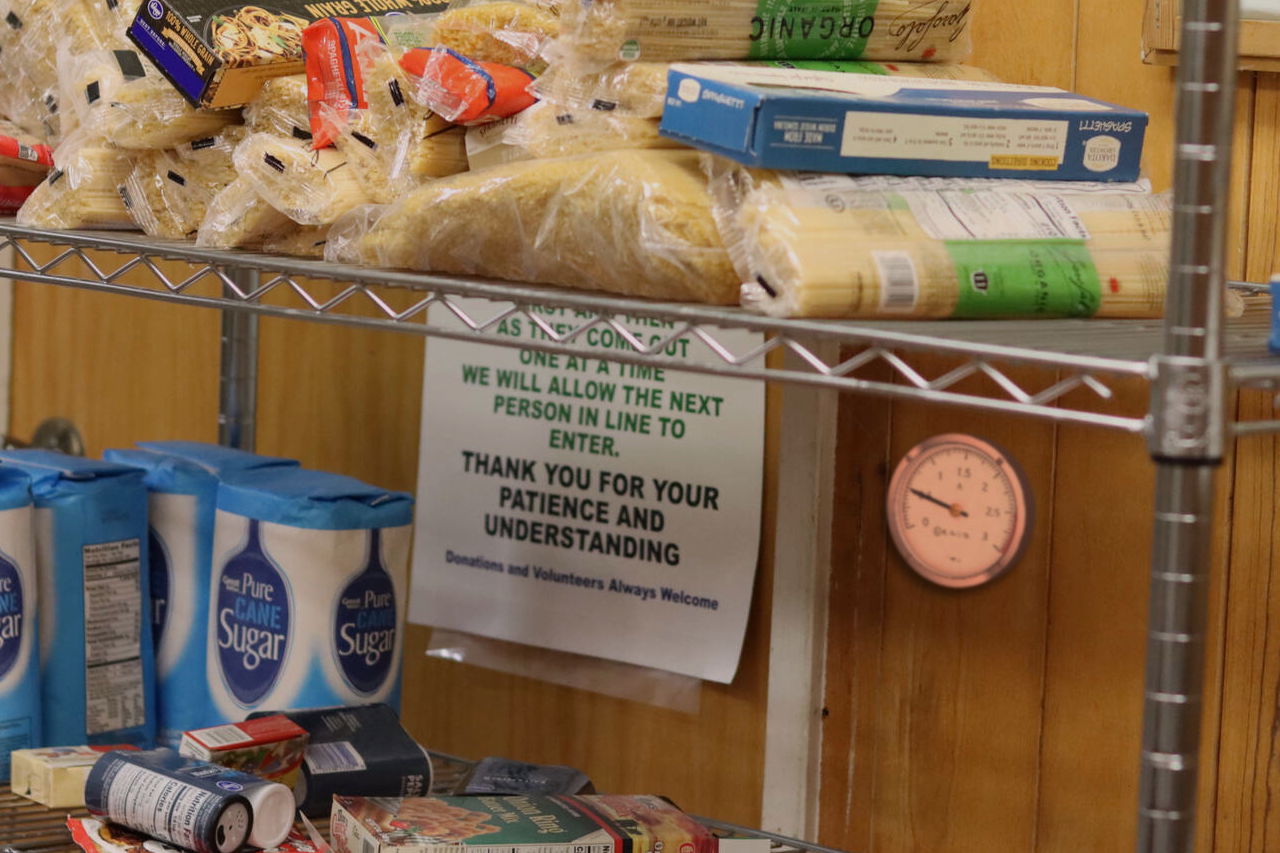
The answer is 0.5 A
